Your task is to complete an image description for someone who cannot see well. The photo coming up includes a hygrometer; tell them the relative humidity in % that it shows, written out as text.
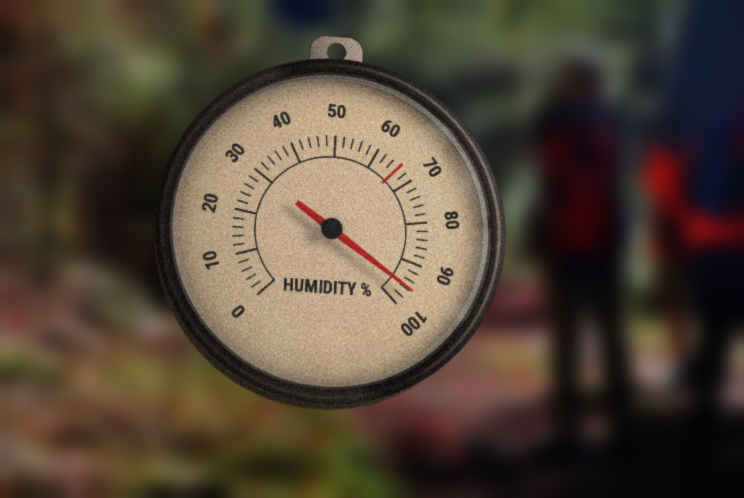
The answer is 96 %
